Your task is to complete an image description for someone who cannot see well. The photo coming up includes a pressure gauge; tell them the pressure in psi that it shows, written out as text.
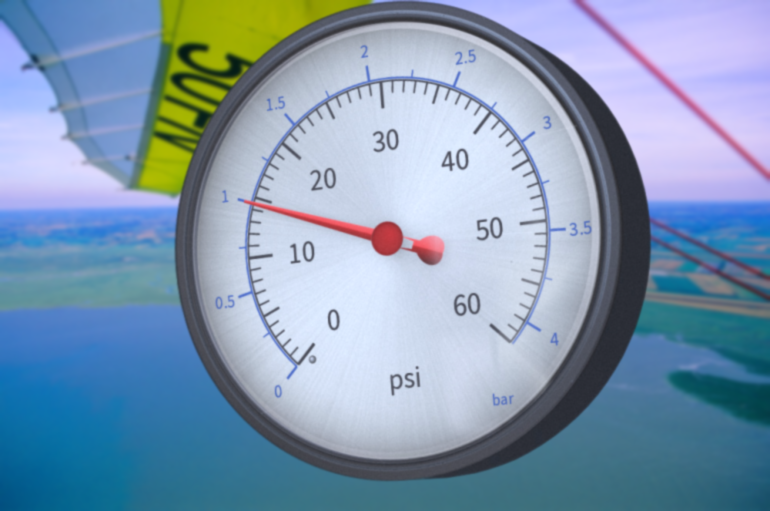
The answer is 14.5 psi
